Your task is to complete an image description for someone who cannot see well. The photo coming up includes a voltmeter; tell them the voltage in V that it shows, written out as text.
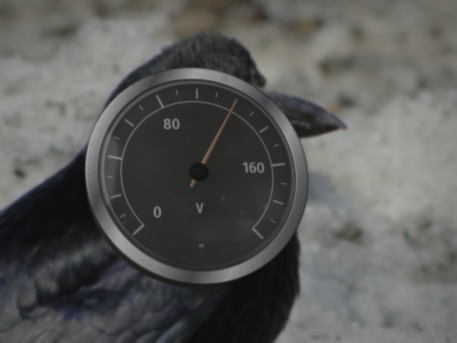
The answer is 120 V
